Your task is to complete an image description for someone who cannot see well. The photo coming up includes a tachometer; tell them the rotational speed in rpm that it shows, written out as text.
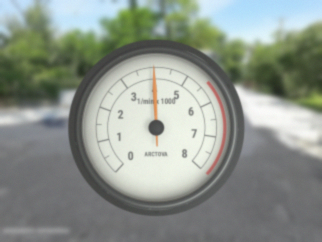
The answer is 4000 rpm
